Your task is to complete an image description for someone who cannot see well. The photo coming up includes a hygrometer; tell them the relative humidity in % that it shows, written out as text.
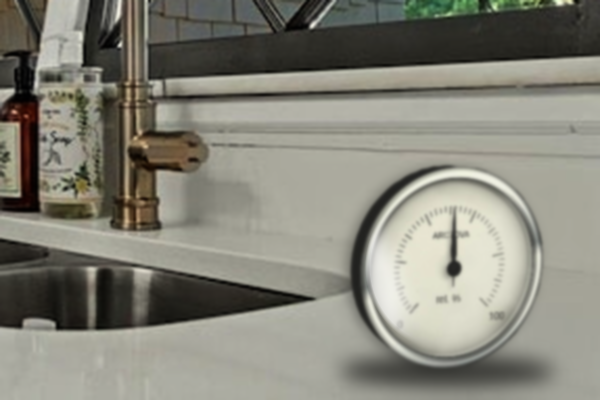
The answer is 50 %
